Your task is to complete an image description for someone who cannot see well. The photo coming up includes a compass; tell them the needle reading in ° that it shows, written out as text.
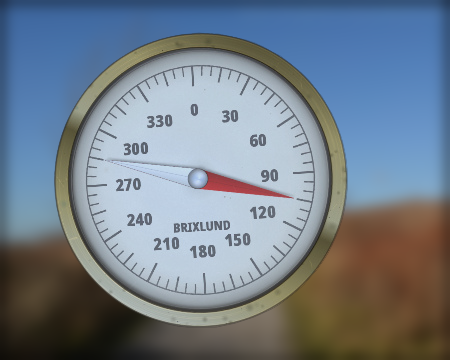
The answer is 105 °
